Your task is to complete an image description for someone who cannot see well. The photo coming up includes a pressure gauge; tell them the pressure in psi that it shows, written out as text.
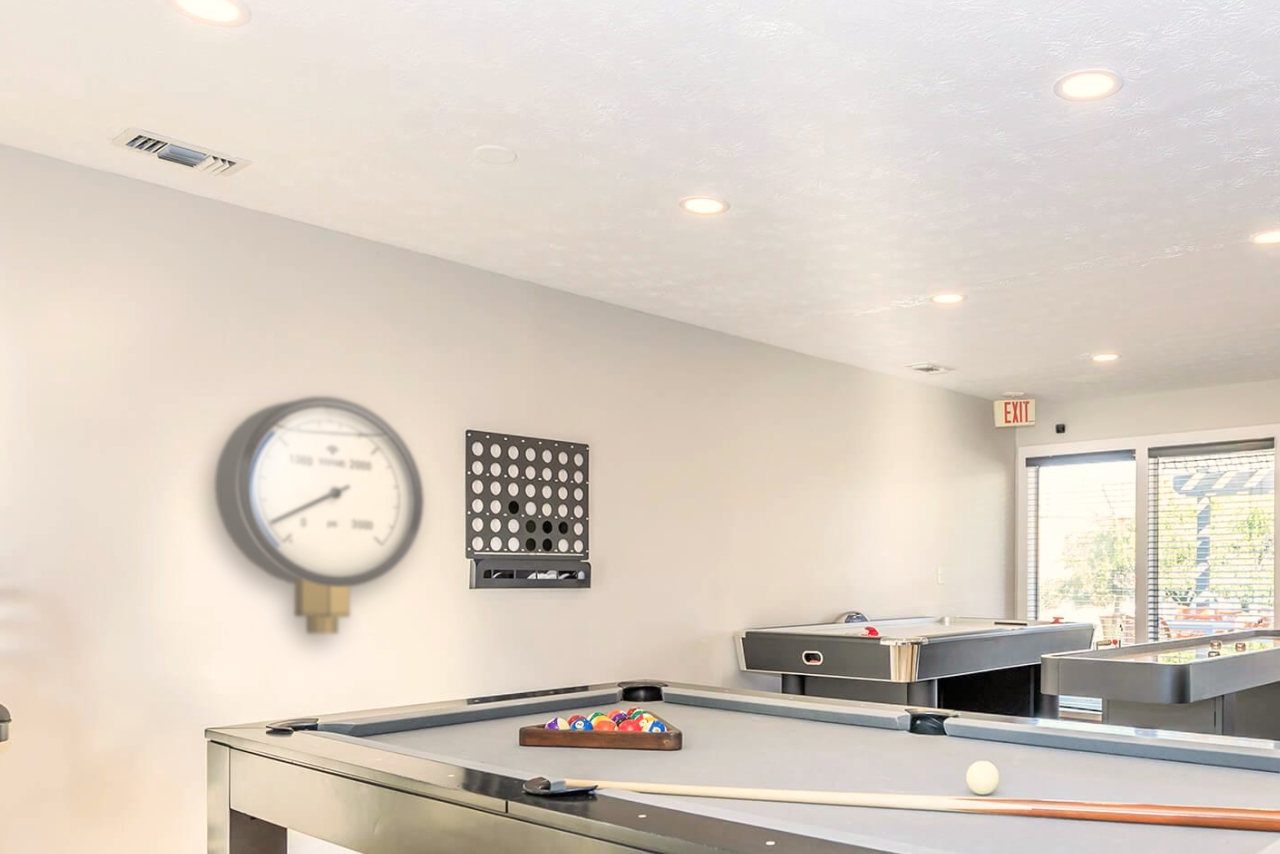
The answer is 200 psi
